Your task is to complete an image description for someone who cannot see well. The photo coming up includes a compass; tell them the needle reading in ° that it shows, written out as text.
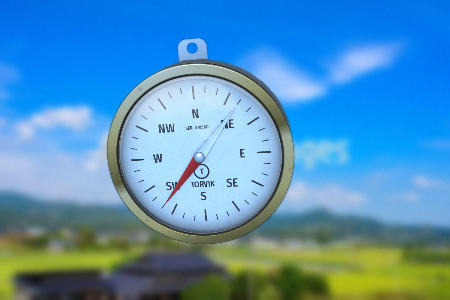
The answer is 220 °
